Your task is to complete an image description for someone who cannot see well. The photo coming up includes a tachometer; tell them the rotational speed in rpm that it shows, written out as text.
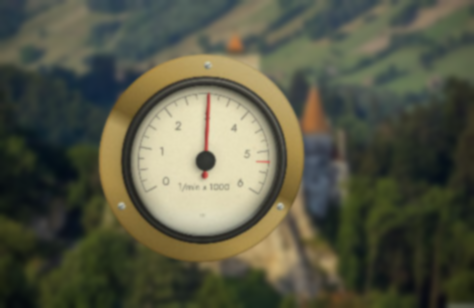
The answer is 3000 rpm
